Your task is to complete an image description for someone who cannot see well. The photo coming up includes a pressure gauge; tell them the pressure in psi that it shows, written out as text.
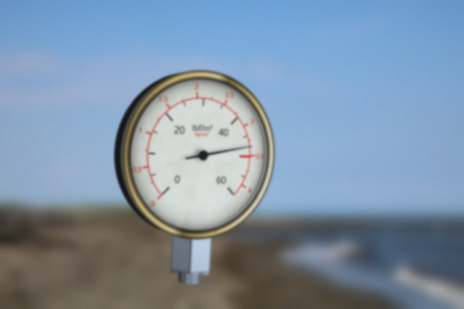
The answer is 47.5 psi
